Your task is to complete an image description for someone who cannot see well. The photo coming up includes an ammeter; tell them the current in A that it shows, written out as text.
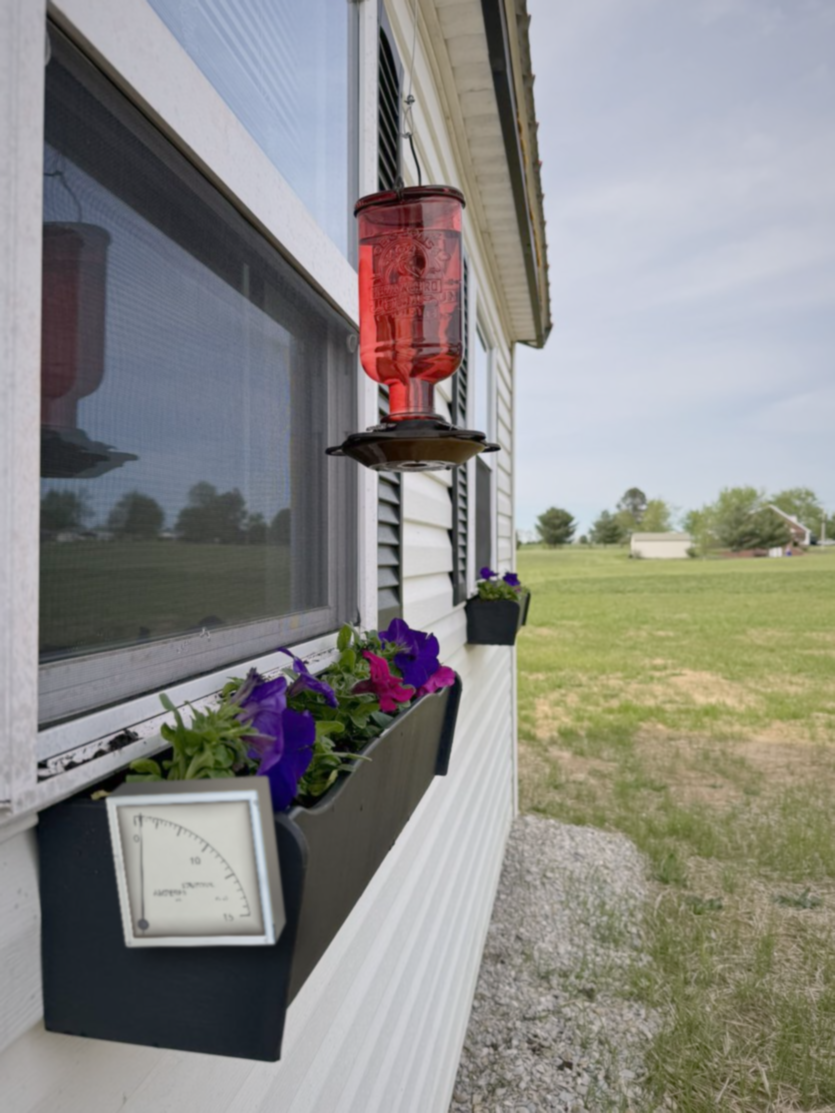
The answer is 2.5 A
